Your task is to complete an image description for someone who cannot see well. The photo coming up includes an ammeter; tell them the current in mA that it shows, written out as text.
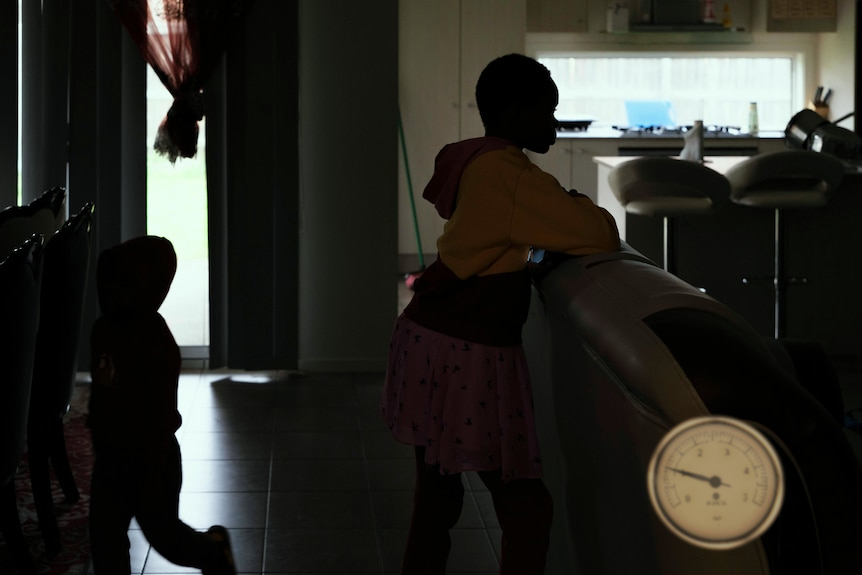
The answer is 1 mA
